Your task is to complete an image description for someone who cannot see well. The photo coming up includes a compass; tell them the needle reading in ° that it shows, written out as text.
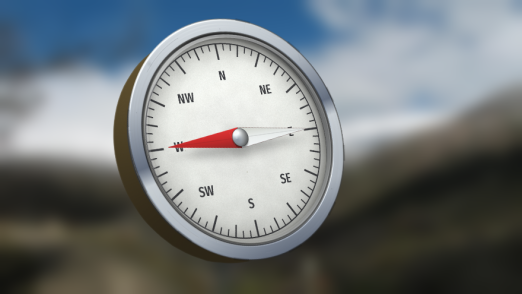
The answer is 270 °
